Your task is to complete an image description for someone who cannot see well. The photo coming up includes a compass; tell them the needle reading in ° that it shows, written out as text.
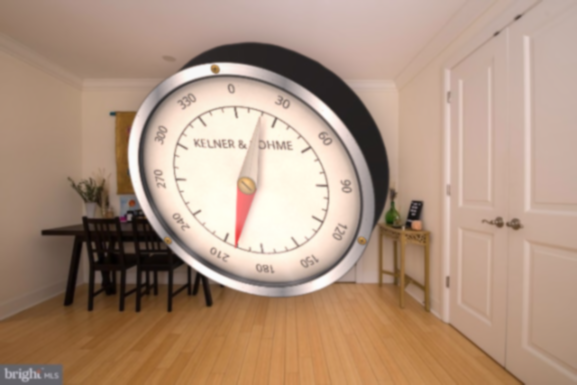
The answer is 200 °
